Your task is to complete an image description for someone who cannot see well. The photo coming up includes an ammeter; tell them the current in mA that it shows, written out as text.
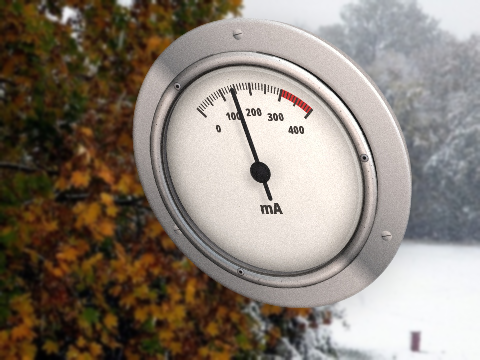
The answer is 150 mA
